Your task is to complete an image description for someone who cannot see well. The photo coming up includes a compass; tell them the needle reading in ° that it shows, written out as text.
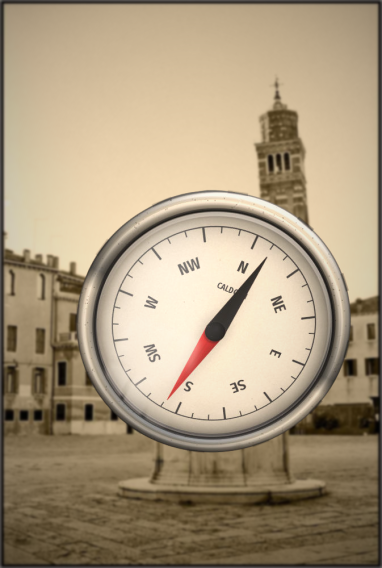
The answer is 190 °
